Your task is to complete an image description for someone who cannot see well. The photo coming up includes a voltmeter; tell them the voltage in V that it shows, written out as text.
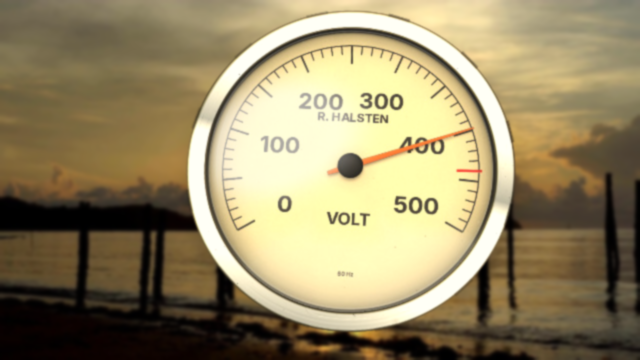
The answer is 400 V
